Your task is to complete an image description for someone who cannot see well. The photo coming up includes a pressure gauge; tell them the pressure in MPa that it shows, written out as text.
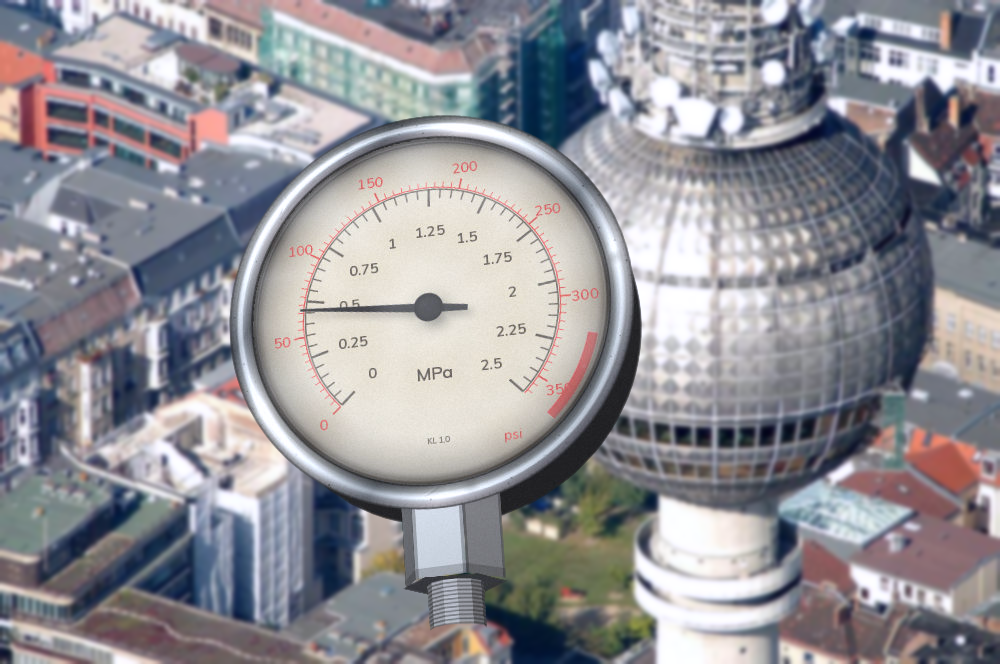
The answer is 0.45 MPa
